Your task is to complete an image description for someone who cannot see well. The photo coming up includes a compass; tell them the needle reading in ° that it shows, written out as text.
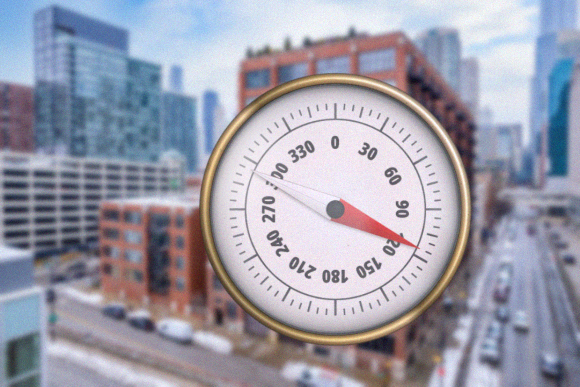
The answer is 115 °
